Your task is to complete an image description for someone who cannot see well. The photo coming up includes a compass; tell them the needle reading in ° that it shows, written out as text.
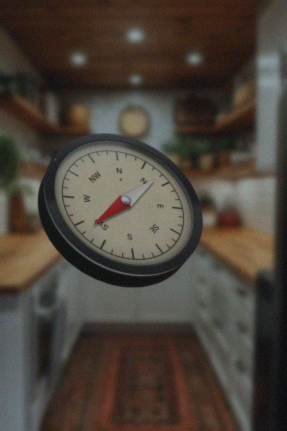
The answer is 230 °
